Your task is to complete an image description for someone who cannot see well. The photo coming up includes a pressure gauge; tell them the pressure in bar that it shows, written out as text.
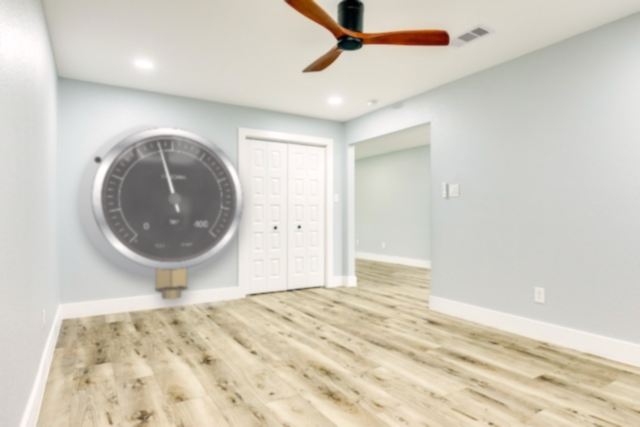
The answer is 180 bar
